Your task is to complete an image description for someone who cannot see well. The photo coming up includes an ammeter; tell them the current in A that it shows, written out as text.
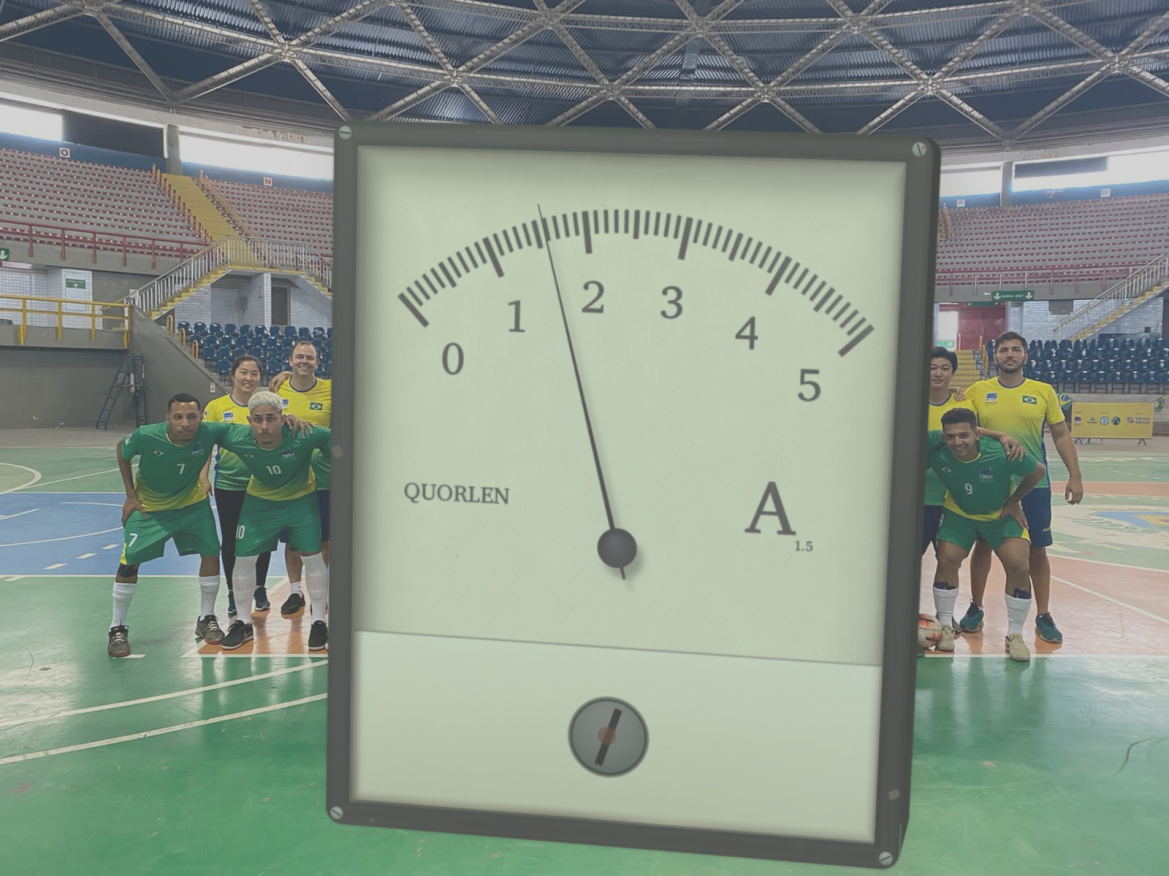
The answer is 1.6 A
